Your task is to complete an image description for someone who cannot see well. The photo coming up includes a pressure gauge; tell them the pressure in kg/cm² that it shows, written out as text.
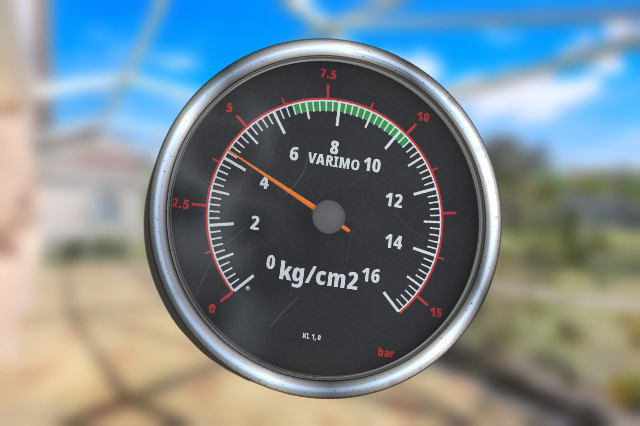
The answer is 4.2 kg/cm²
